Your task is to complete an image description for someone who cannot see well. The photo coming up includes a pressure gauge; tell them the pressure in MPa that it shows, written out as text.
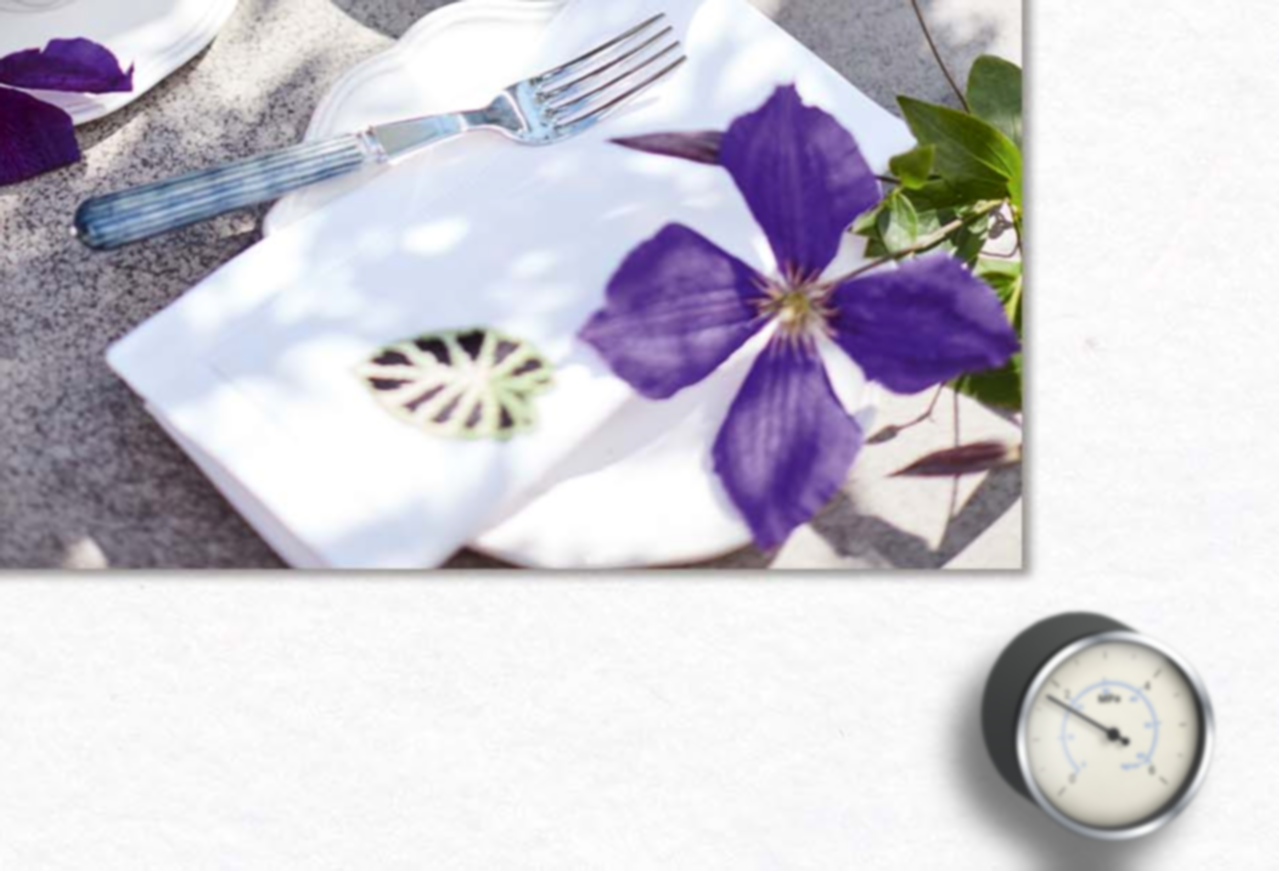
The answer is 1.75 MPa
